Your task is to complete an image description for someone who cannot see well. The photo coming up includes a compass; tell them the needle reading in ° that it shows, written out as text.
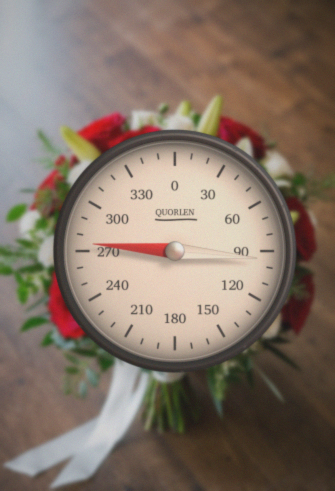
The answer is 275 °
